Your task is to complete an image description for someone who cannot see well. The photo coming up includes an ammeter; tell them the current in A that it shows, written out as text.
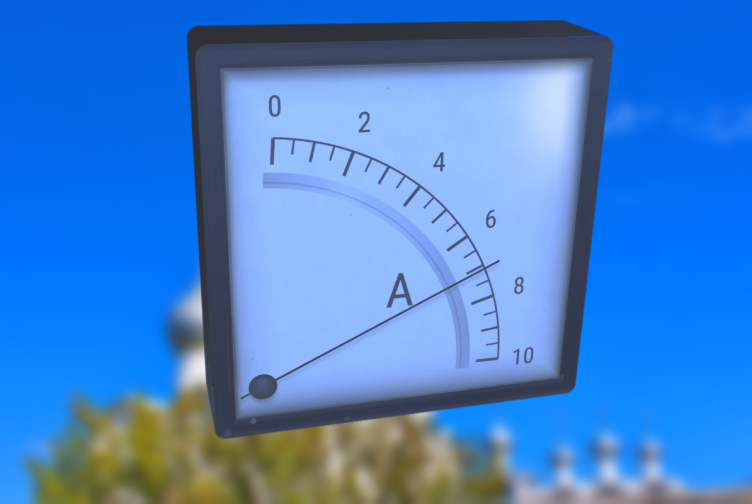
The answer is 7 A
